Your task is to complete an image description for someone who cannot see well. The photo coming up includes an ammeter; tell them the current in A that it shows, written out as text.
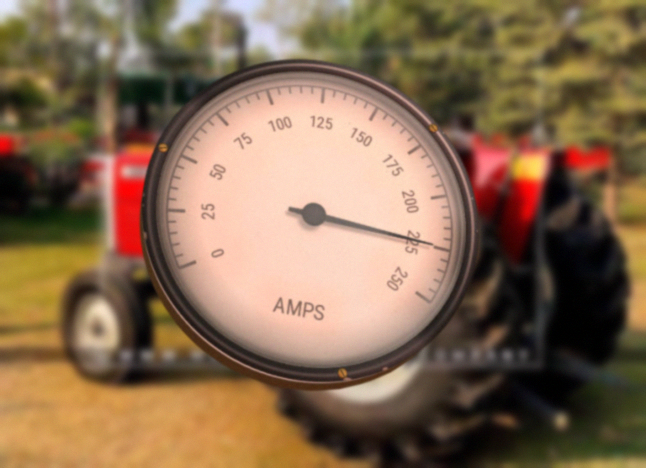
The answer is 225 A
